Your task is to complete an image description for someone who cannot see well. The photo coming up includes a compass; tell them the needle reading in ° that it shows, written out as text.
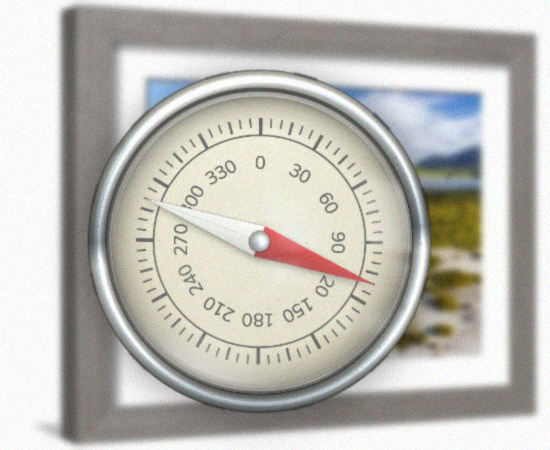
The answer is 110 °
